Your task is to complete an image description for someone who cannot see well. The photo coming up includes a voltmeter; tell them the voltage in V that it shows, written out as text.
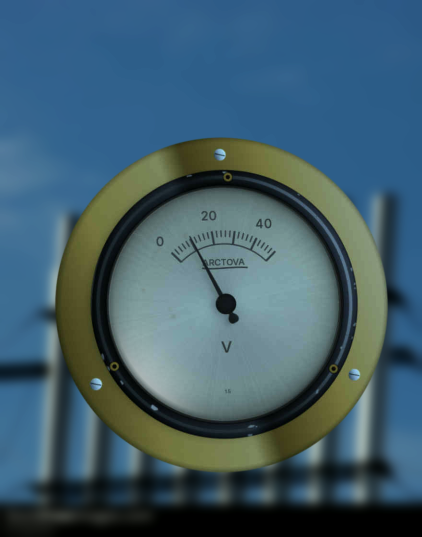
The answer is 10 V
